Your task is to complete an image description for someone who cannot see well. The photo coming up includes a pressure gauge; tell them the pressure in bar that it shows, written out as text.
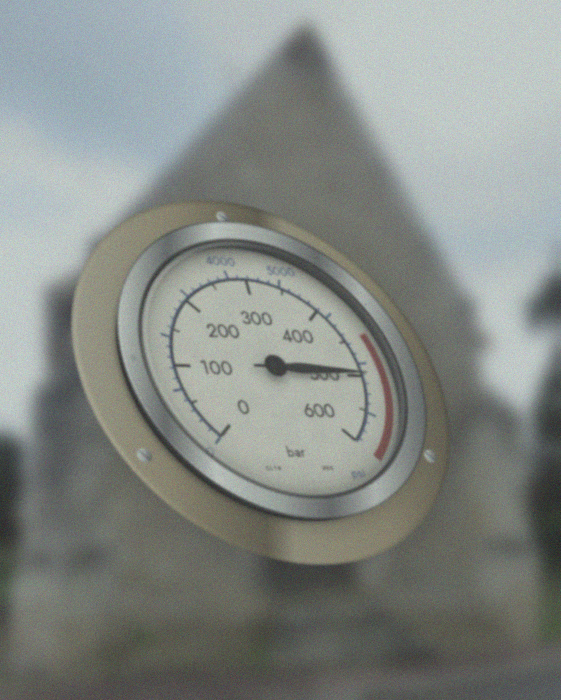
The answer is 500 bar
